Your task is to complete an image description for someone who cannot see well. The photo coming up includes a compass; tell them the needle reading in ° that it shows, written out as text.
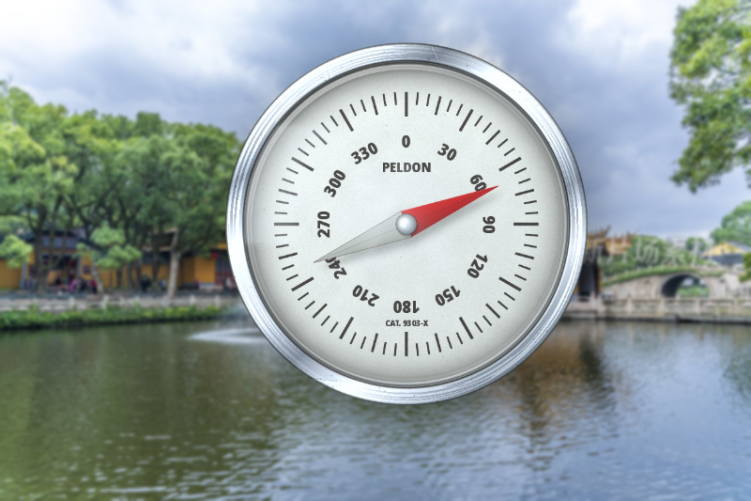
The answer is 67.5 °
